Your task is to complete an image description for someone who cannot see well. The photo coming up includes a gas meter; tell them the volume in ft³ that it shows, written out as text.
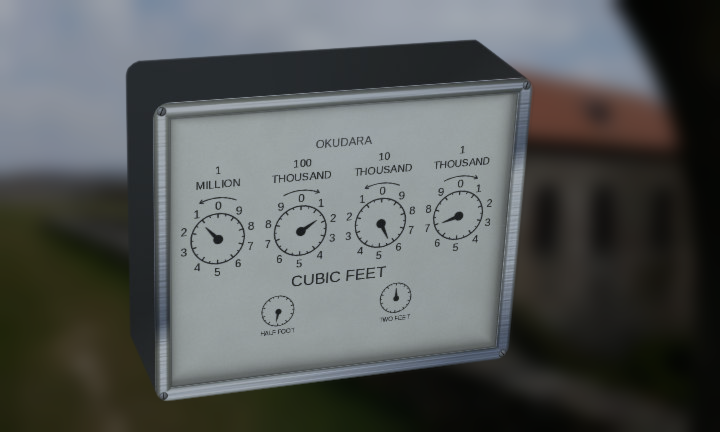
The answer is 115700 ft³
